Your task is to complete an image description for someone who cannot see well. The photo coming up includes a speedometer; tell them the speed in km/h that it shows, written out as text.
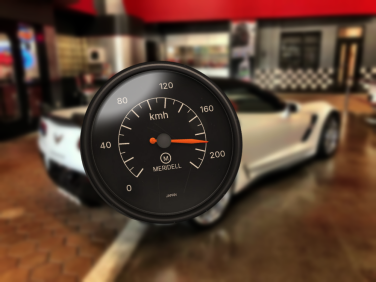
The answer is 190 km/h
